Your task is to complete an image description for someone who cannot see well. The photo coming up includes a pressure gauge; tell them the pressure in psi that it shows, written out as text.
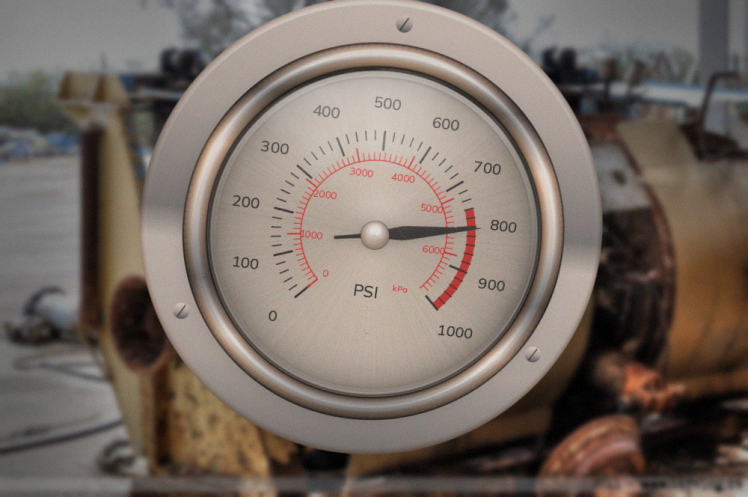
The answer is 800 psi
